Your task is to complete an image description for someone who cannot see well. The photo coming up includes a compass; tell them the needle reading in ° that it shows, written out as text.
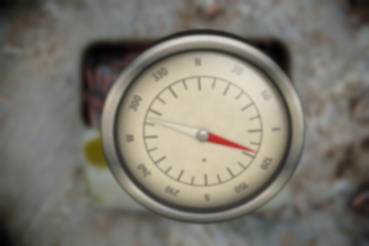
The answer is 112.5 °
